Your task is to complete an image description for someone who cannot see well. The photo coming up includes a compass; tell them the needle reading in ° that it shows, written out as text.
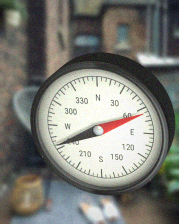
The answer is 65 °
